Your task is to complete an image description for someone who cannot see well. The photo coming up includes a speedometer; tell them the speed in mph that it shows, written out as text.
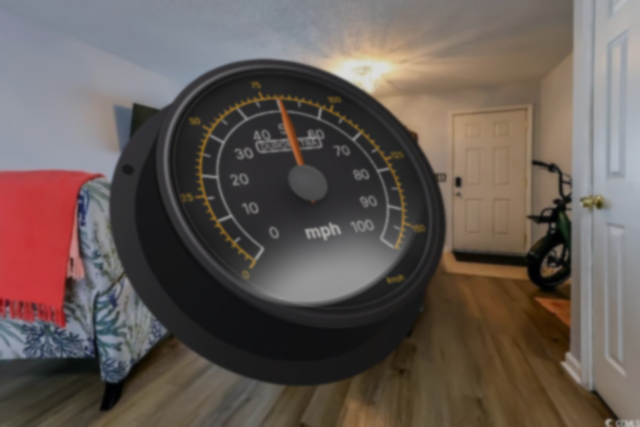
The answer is 50 mph
